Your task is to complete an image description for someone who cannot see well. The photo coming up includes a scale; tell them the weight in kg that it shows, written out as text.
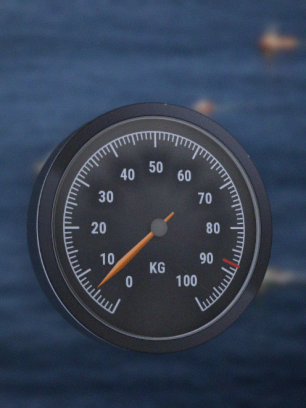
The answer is 6 kg
